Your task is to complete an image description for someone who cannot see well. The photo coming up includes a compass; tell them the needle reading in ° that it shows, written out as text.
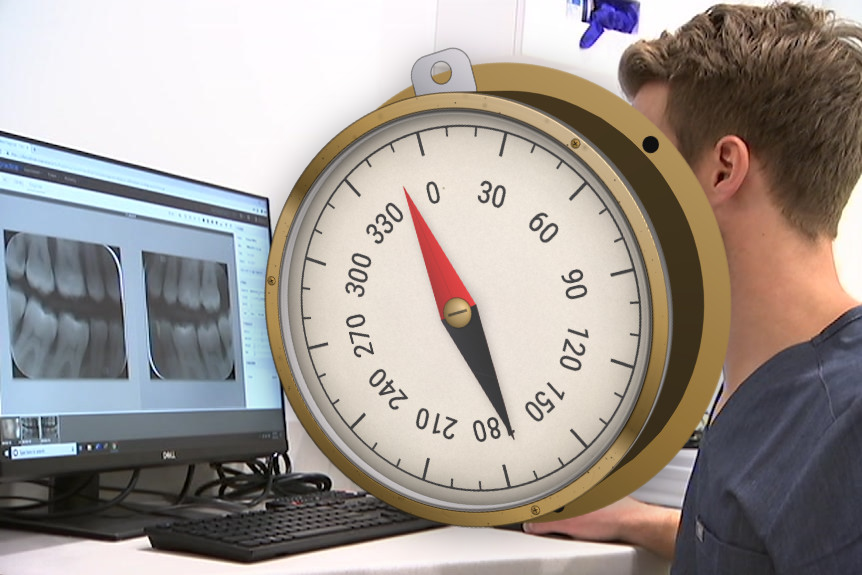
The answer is 350 °
